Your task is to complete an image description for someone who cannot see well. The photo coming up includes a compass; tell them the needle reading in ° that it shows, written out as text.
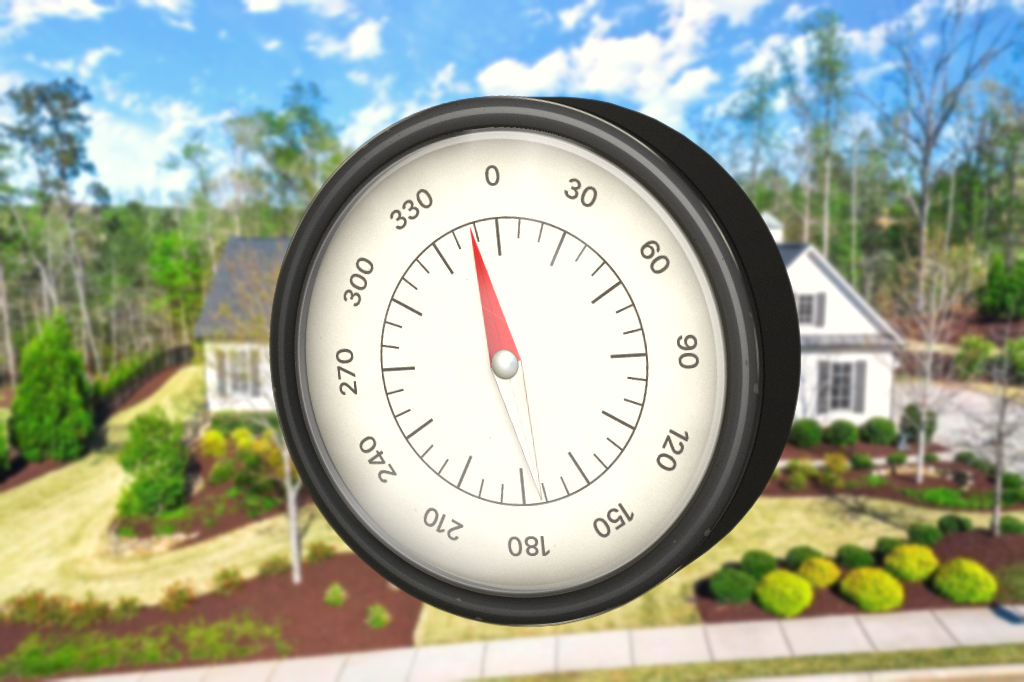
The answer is 350 °
